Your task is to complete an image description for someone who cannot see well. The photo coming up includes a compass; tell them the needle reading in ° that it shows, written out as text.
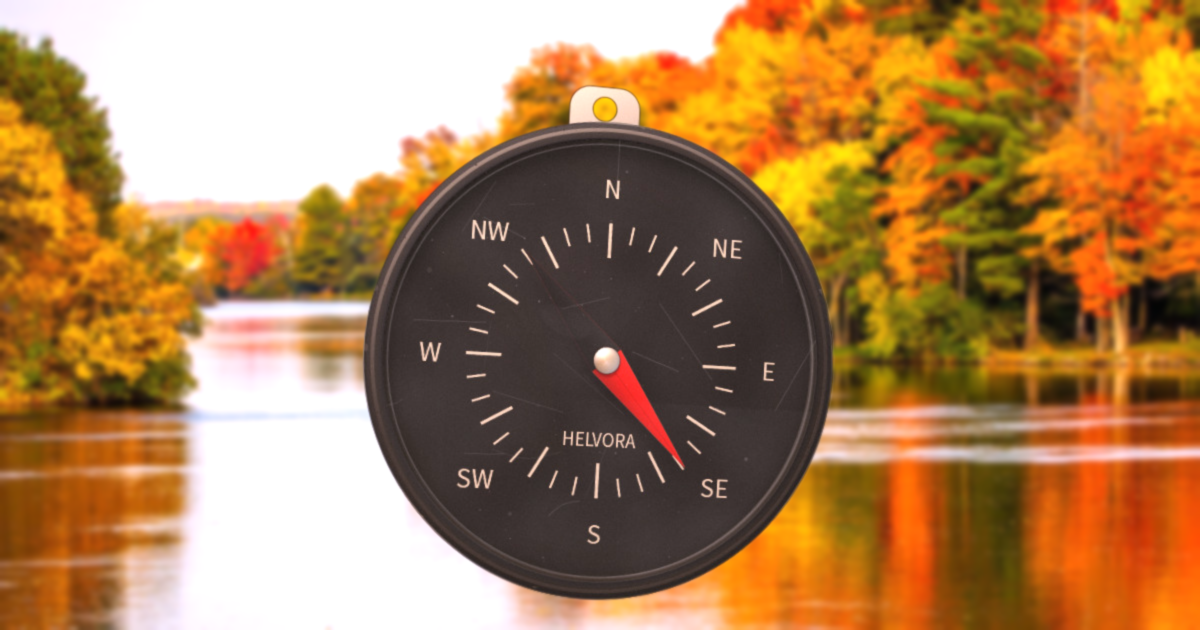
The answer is 140 °
